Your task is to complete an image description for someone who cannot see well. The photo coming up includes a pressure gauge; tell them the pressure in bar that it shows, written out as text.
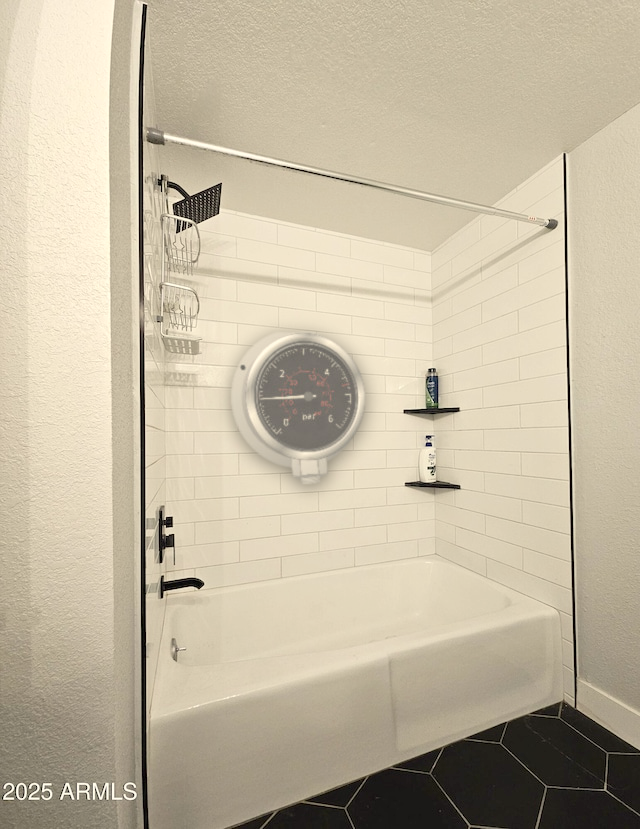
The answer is 1 bar
